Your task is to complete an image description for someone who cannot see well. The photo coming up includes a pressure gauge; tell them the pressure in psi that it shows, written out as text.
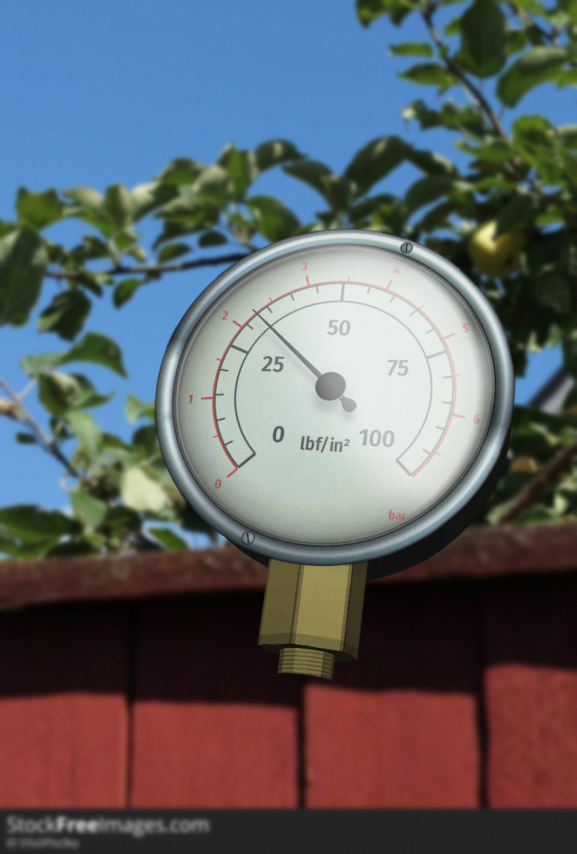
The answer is 32.5 psi
